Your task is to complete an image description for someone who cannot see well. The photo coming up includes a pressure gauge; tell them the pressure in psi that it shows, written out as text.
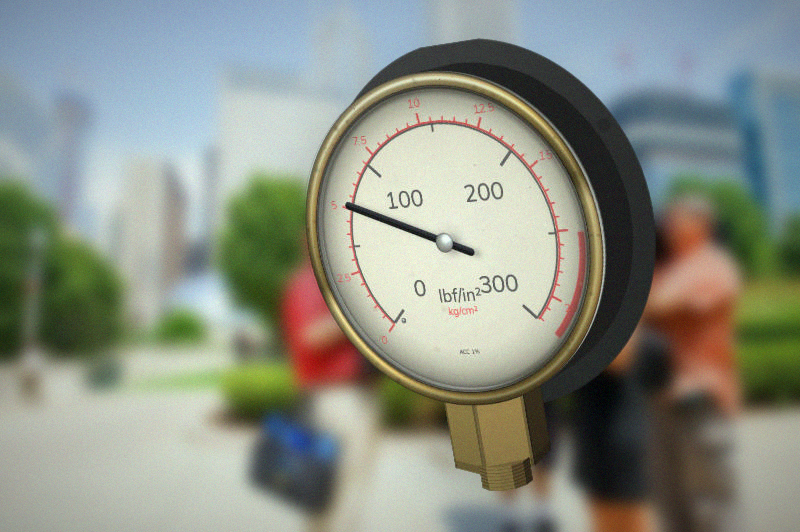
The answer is 75 psi
